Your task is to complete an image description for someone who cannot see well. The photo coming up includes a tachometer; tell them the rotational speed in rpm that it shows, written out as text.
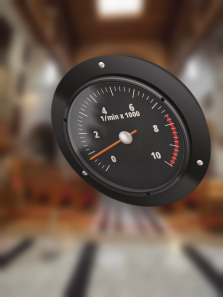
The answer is 800 rpm
